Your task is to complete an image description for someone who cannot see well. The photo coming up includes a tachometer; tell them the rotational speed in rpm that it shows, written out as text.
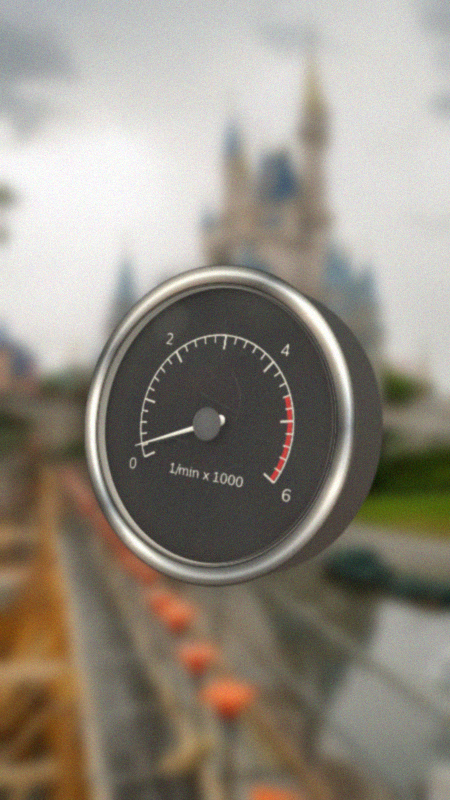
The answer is 200 rpm
